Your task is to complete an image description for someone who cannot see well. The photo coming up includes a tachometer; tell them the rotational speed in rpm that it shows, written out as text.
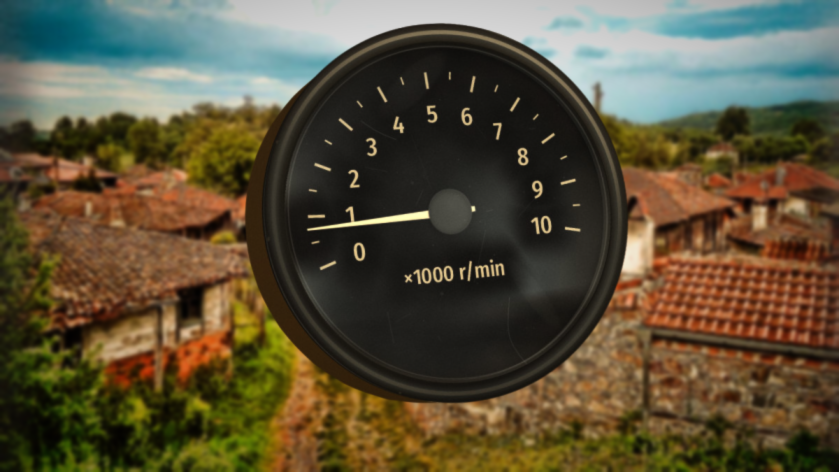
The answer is 750 rpm
